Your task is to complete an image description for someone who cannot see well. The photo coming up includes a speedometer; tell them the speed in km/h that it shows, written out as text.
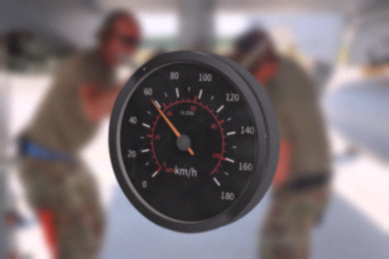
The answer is 60 km/h
